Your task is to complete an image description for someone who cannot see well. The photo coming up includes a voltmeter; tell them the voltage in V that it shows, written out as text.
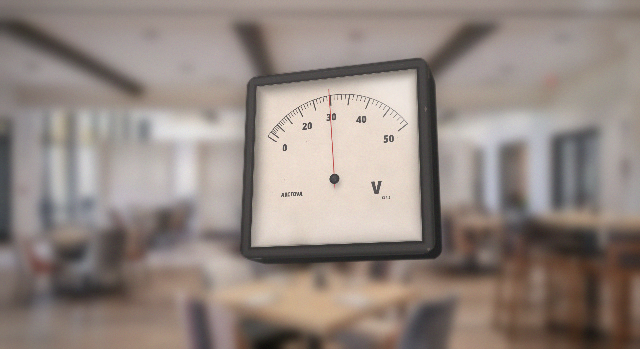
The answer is 30 V
